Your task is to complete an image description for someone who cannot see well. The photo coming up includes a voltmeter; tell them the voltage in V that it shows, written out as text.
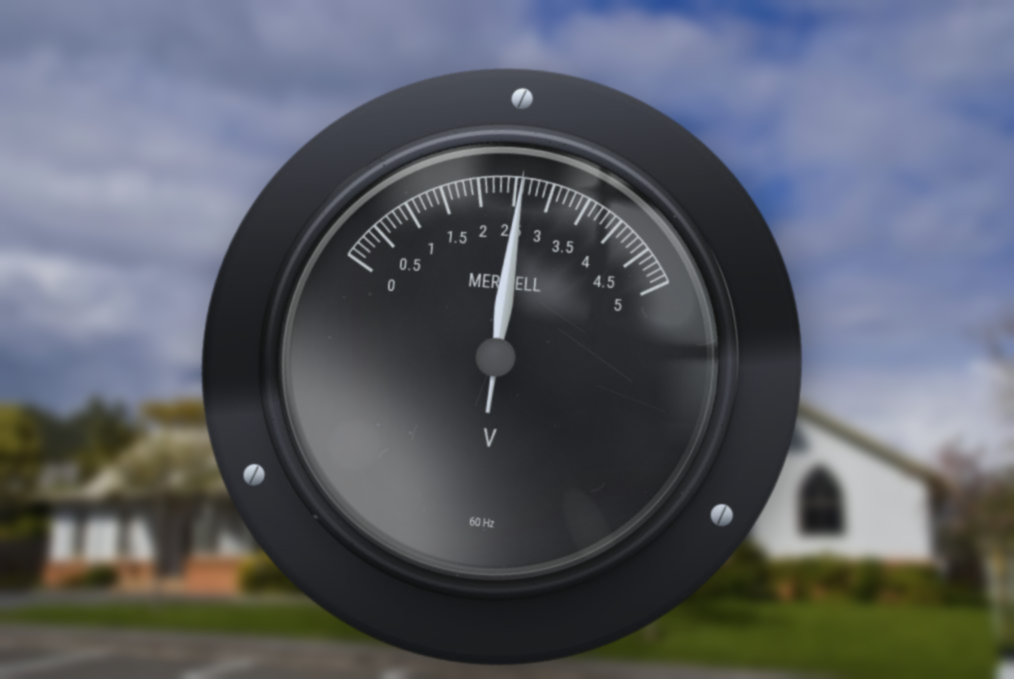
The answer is 2.6 V
